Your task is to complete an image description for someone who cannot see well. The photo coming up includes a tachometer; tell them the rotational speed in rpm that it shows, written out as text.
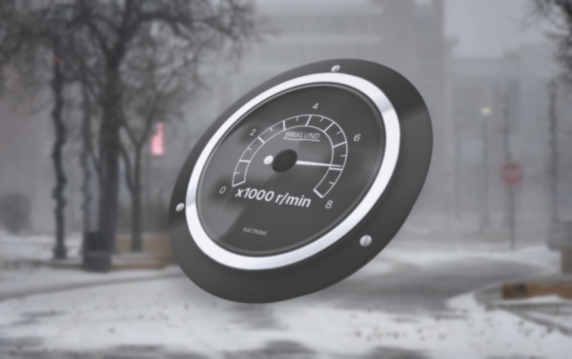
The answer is 7000 rpm
